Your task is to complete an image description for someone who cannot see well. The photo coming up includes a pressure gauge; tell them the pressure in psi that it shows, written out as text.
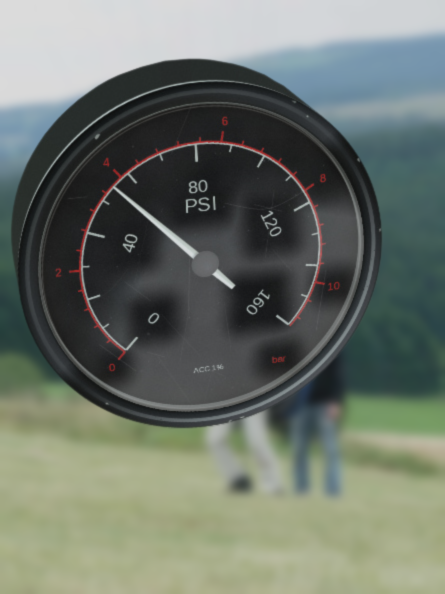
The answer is 55 psi
